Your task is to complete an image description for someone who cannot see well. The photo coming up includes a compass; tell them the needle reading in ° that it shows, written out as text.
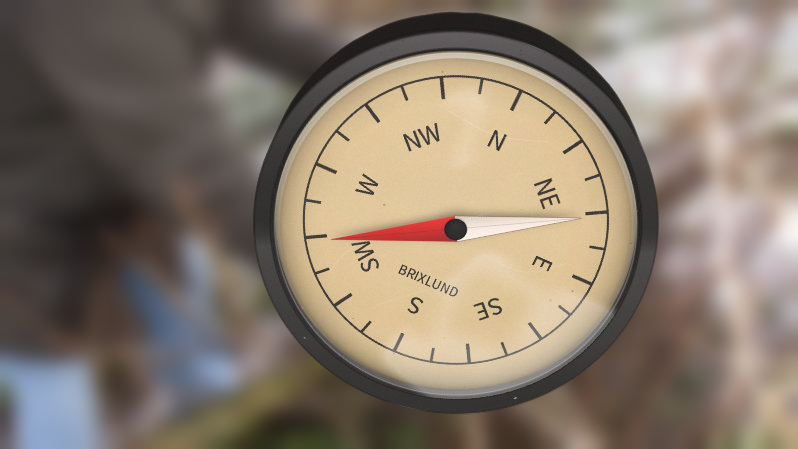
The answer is 240 °
